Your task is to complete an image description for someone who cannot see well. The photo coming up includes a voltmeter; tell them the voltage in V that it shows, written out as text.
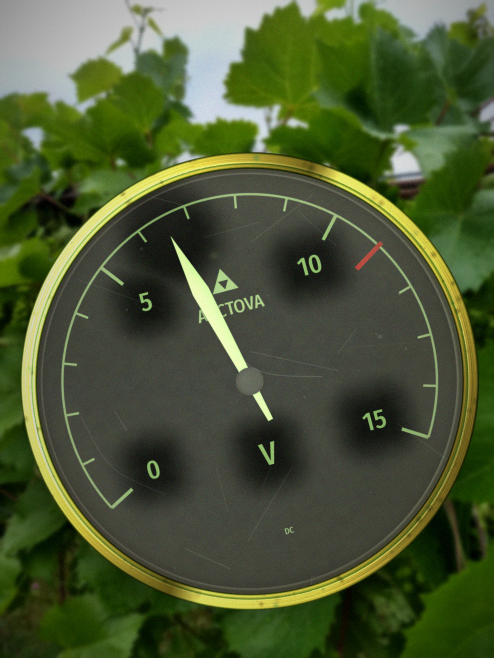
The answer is 6.5 V
